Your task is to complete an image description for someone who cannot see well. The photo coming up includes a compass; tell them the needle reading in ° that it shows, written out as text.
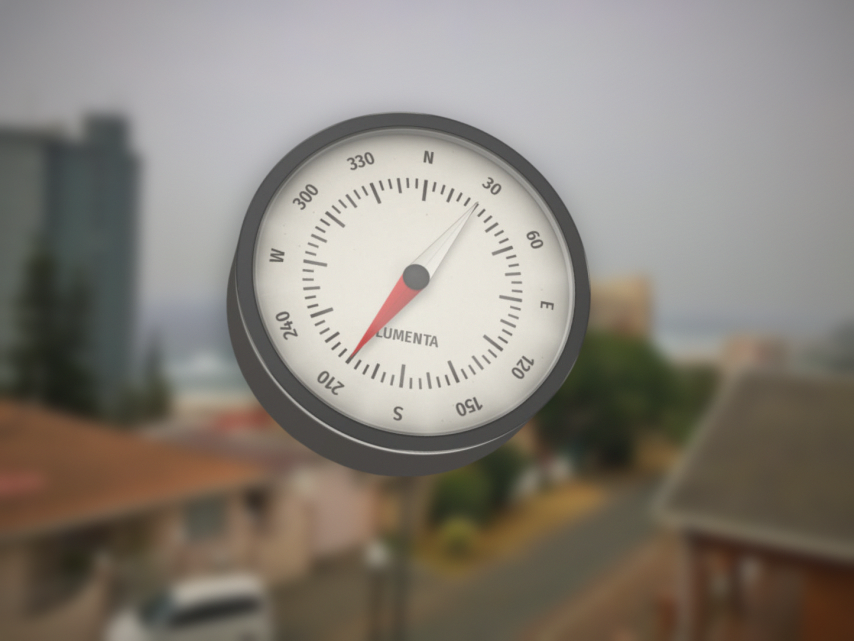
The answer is 210 °
